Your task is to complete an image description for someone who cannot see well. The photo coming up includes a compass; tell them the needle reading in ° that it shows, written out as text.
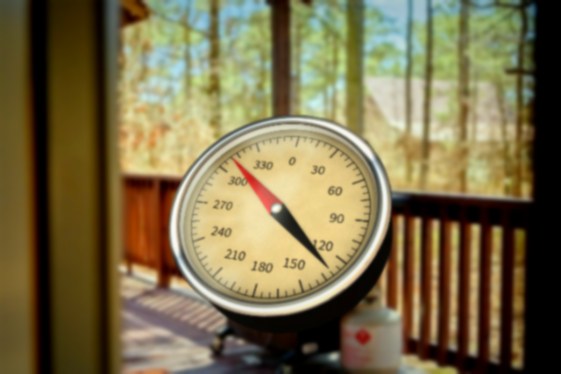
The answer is 310 °
